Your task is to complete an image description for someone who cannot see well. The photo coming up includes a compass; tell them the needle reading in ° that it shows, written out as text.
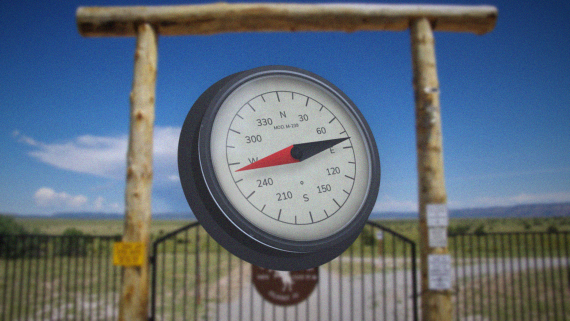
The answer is 262.5 °
